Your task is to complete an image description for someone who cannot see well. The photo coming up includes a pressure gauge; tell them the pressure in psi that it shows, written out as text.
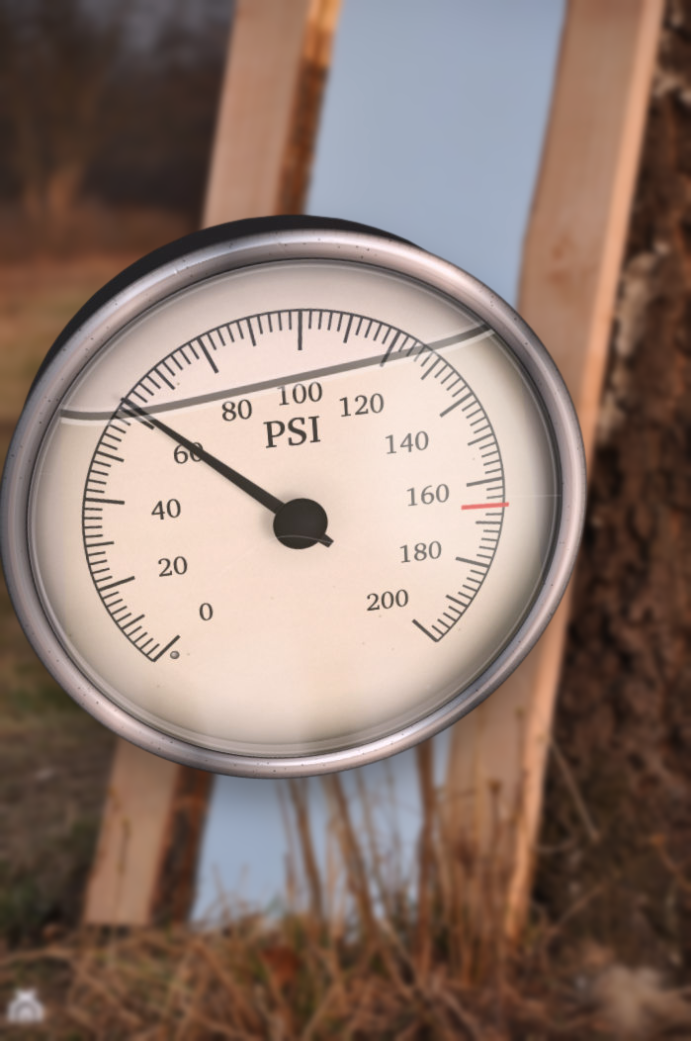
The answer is 62 psi
